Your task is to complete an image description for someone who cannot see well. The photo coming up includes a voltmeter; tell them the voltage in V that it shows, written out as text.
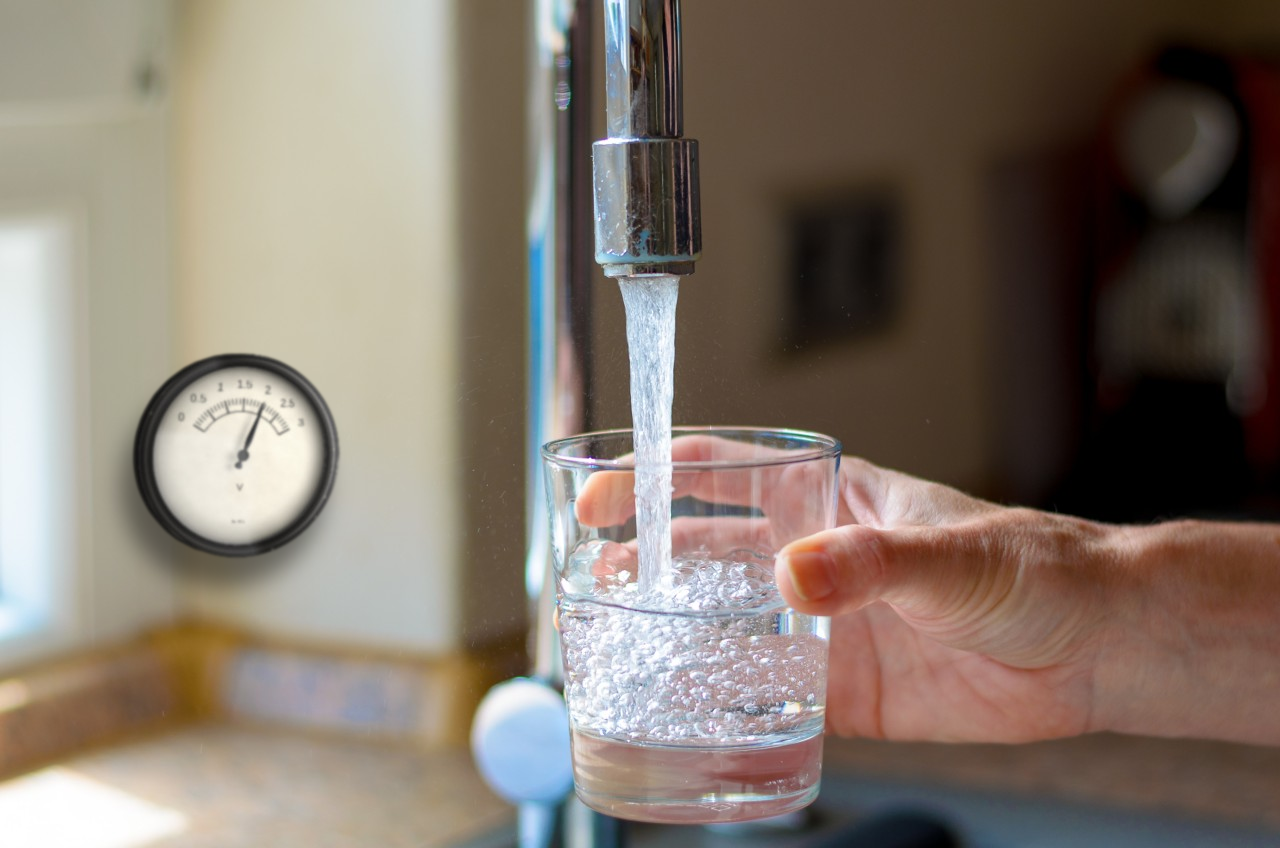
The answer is 2 V
